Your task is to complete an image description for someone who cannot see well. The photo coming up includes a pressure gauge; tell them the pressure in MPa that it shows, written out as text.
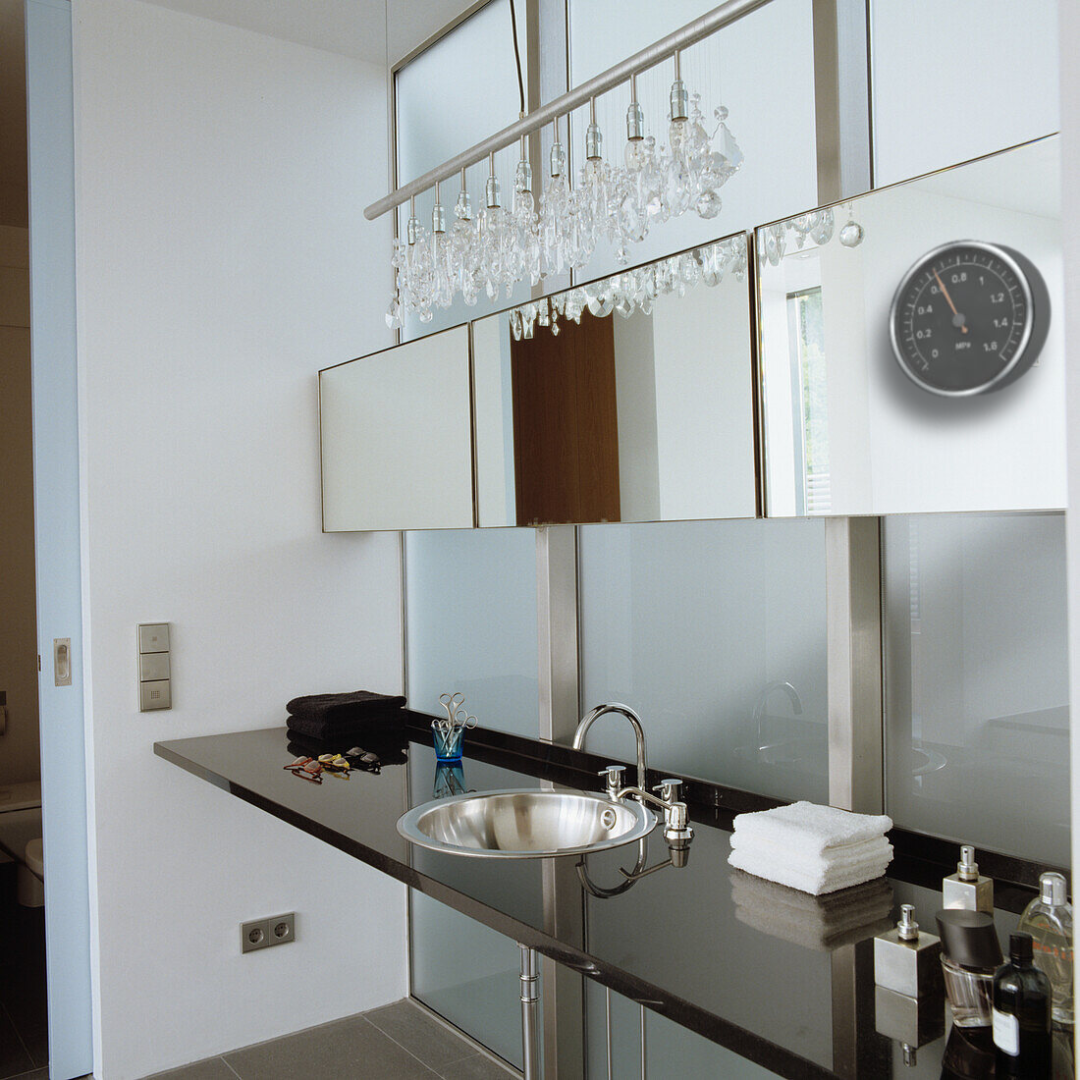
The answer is 0.65 MPa
